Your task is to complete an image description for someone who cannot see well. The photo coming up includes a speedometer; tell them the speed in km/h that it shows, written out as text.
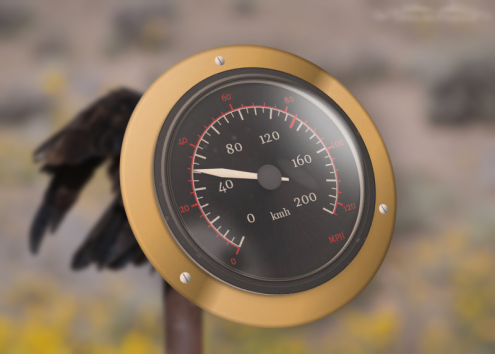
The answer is 50 km/h
